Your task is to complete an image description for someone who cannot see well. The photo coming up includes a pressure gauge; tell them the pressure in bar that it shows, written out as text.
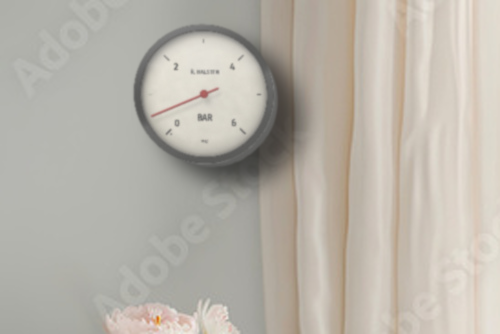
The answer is 0.5 bar
